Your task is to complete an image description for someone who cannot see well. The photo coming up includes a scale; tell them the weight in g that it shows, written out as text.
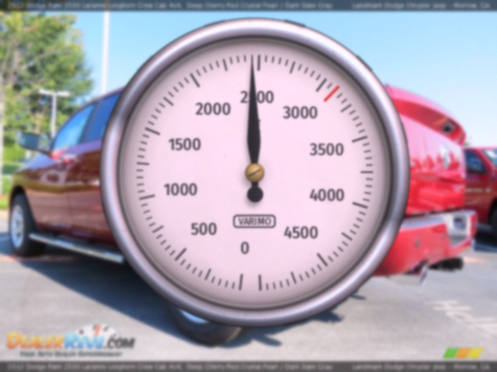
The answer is 2450 g
